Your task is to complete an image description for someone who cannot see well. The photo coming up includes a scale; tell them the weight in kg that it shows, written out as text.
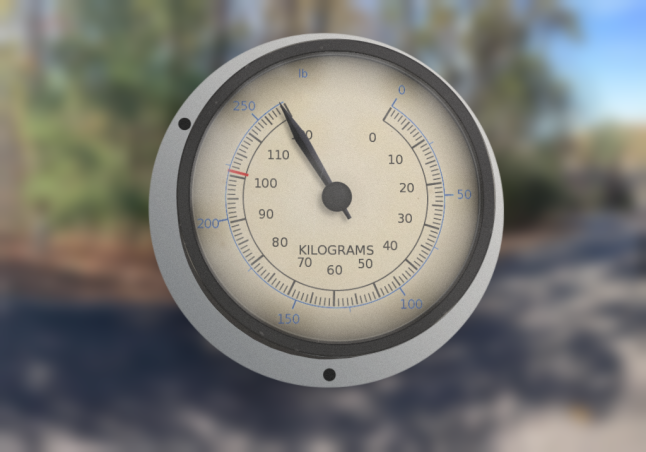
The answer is 119 kg
